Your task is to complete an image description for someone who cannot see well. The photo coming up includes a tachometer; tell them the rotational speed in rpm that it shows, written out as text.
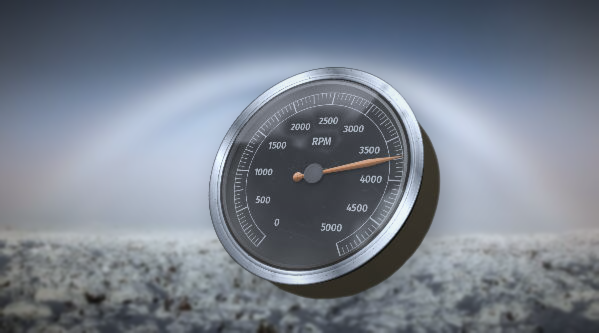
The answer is 3750 rpm
